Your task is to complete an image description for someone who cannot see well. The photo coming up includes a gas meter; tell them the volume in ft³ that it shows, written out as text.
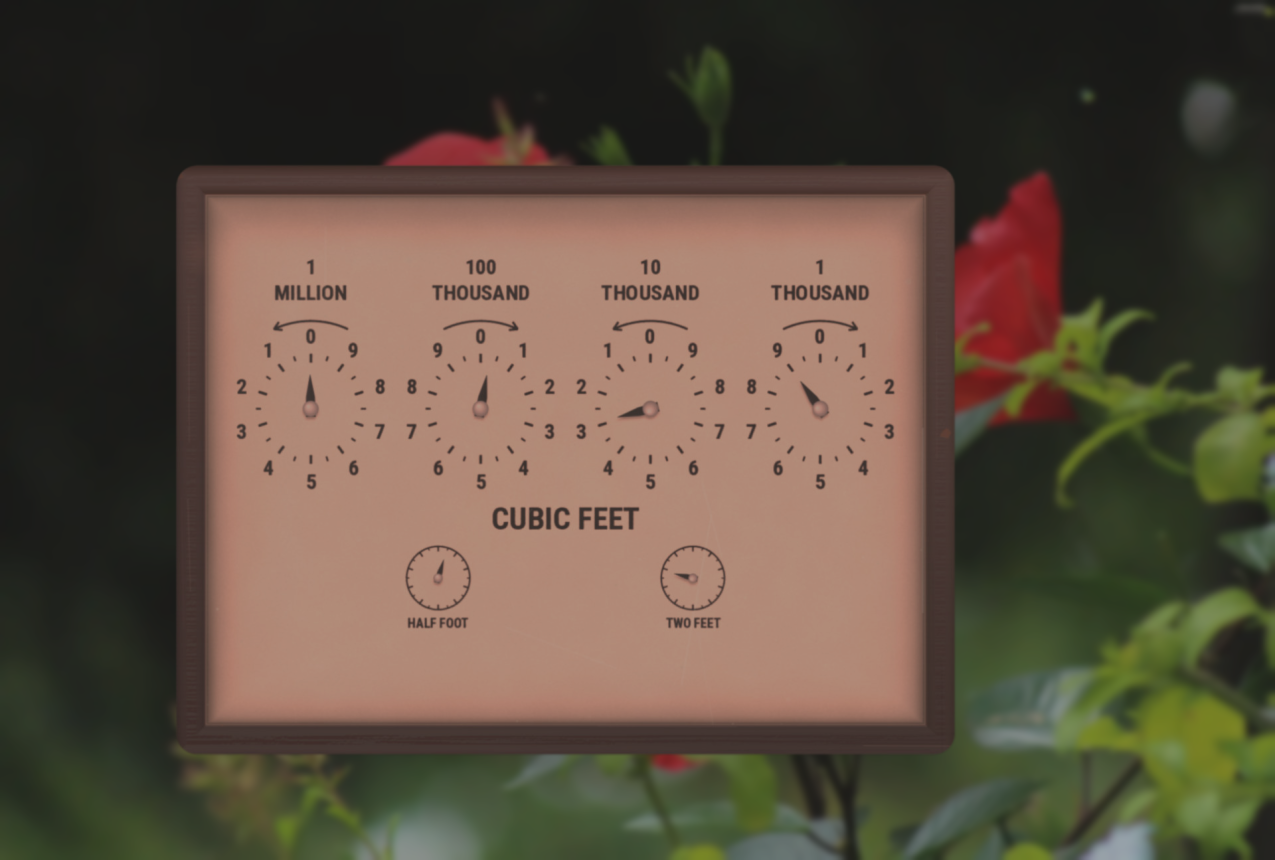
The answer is 2900 ft³
